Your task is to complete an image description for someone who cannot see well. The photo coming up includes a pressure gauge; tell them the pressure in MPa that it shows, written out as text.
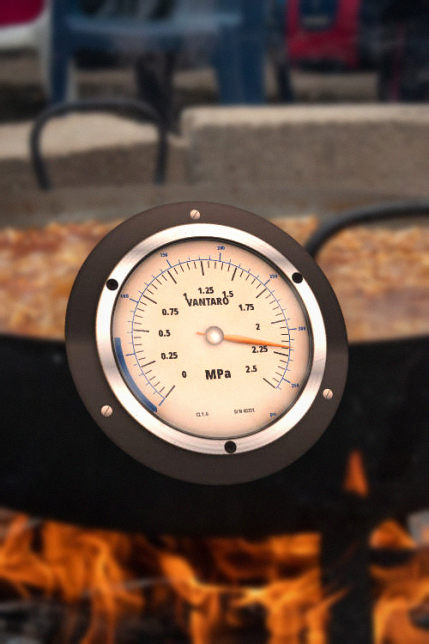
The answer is 2.2 MPa
